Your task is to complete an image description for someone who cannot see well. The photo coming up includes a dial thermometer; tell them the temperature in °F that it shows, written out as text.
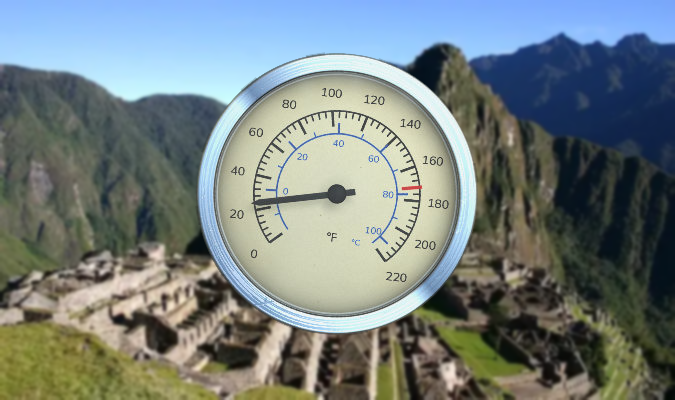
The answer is 24 °F
